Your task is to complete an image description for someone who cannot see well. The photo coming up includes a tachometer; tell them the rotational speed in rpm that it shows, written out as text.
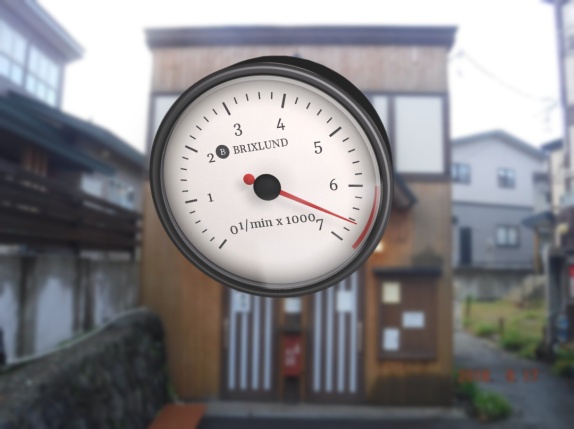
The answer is 6600 rpm
